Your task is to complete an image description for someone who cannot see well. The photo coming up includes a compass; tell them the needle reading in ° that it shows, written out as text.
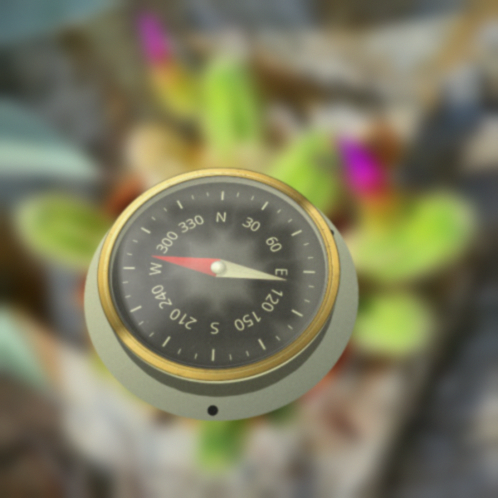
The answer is 280 °
